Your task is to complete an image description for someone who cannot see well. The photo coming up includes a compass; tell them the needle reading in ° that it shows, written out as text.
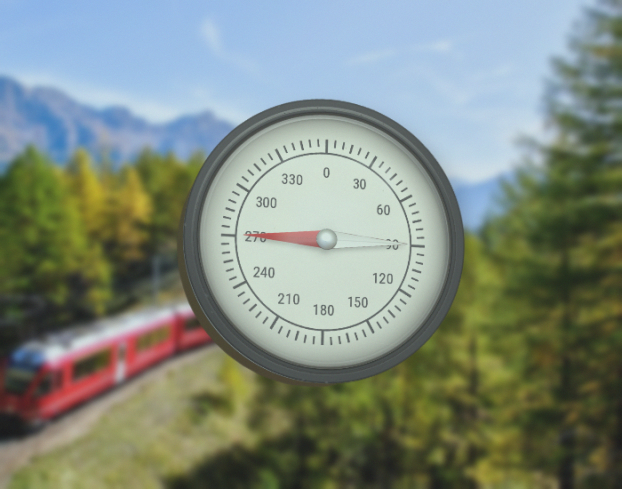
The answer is 270 °
